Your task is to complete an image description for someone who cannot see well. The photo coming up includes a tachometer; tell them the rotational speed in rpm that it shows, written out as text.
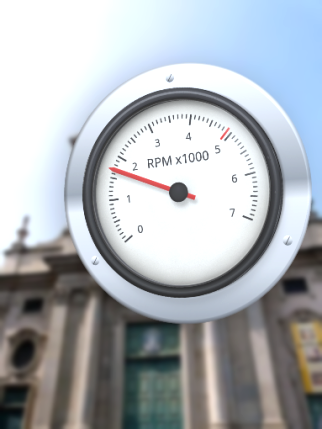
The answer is 1700 rpm
